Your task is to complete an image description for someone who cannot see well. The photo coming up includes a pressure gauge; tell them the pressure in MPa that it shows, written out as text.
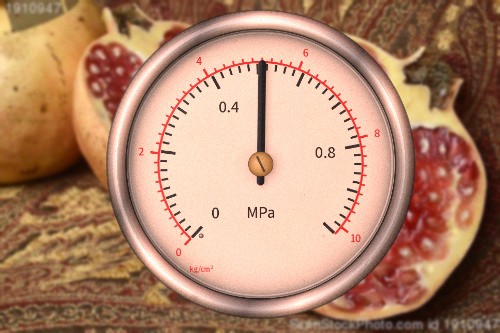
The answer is 0.51 MPa
